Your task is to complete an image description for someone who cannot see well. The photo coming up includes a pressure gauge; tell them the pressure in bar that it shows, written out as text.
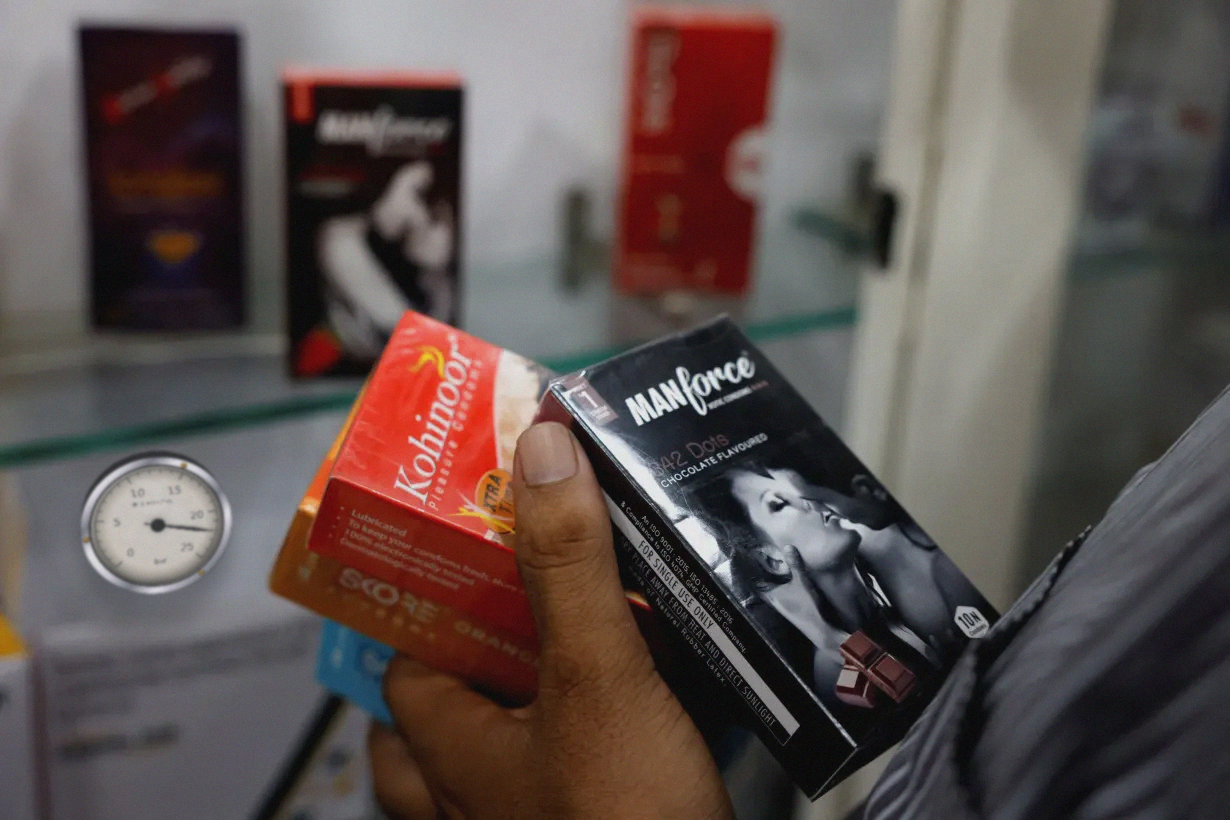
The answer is 22 bar
